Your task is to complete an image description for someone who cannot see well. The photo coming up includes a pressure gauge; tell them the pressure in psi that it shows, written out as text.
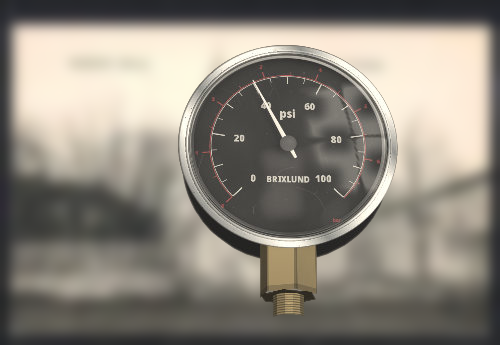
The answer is 40 psi
